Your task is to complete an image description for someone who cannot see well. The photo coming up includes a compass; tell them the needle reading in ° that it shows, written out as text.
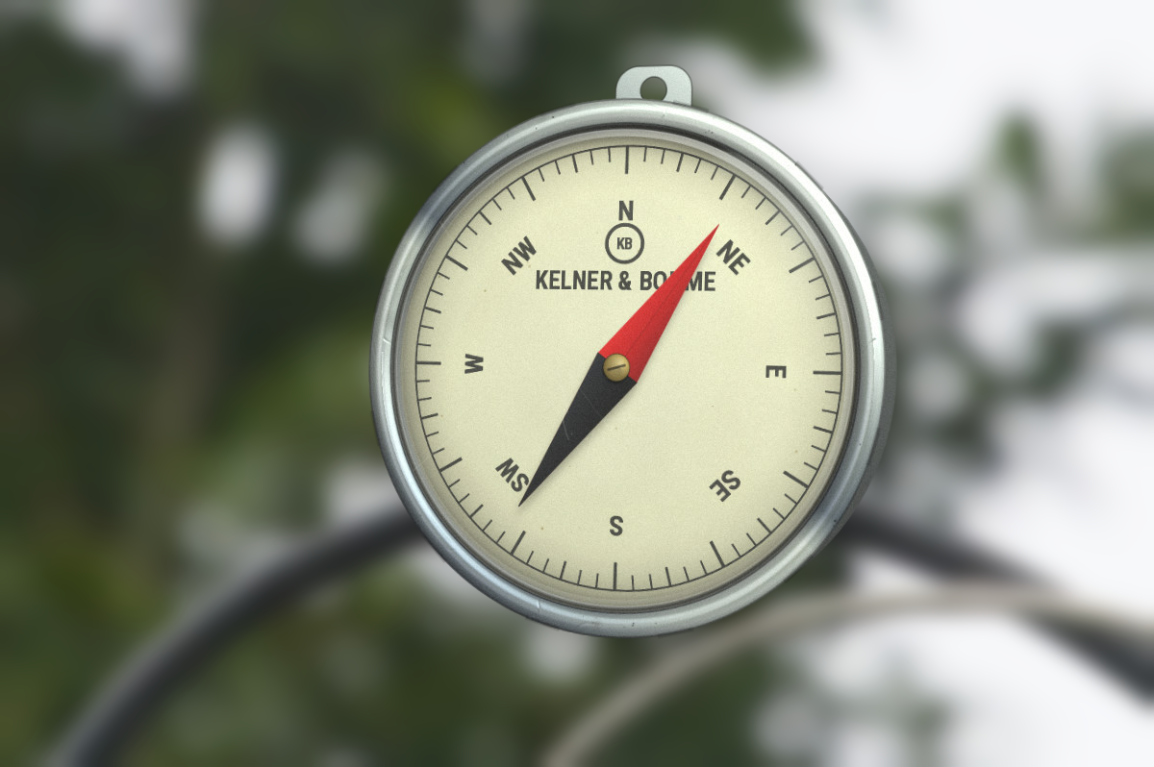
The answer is 35 °
